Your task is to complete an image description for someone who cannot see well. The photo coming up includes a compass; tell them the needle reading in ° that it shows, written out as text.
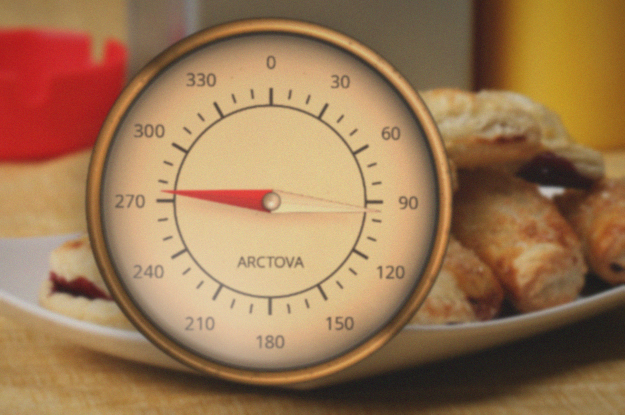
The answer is 275 °
